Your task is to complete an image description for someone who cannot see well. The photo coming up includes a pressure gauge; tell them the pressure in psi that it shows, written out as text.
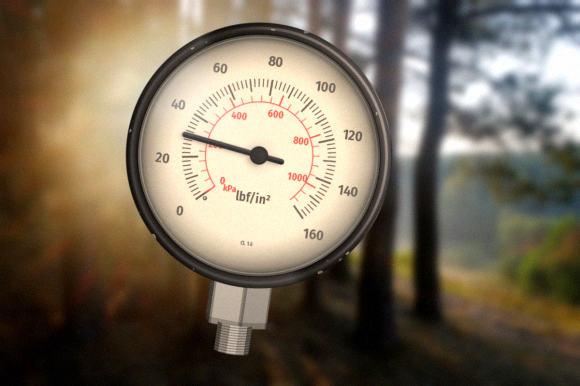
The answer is 30 psi
